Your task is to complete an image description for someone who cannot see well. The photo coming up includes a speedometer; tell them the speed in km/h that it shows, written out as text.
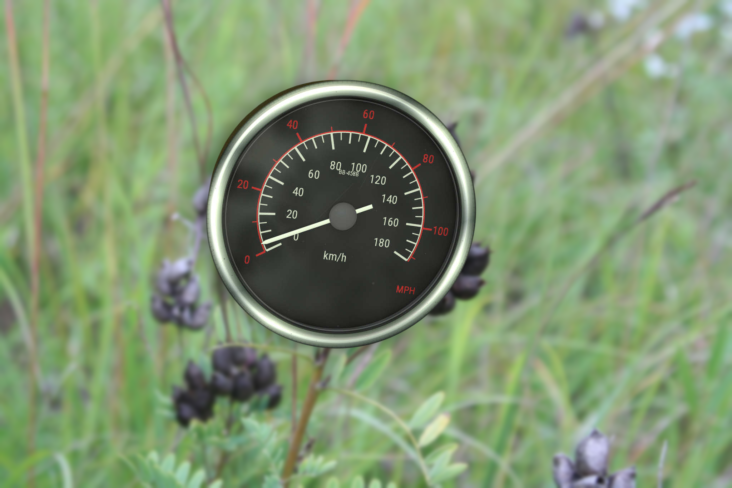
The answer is 5 km/h
